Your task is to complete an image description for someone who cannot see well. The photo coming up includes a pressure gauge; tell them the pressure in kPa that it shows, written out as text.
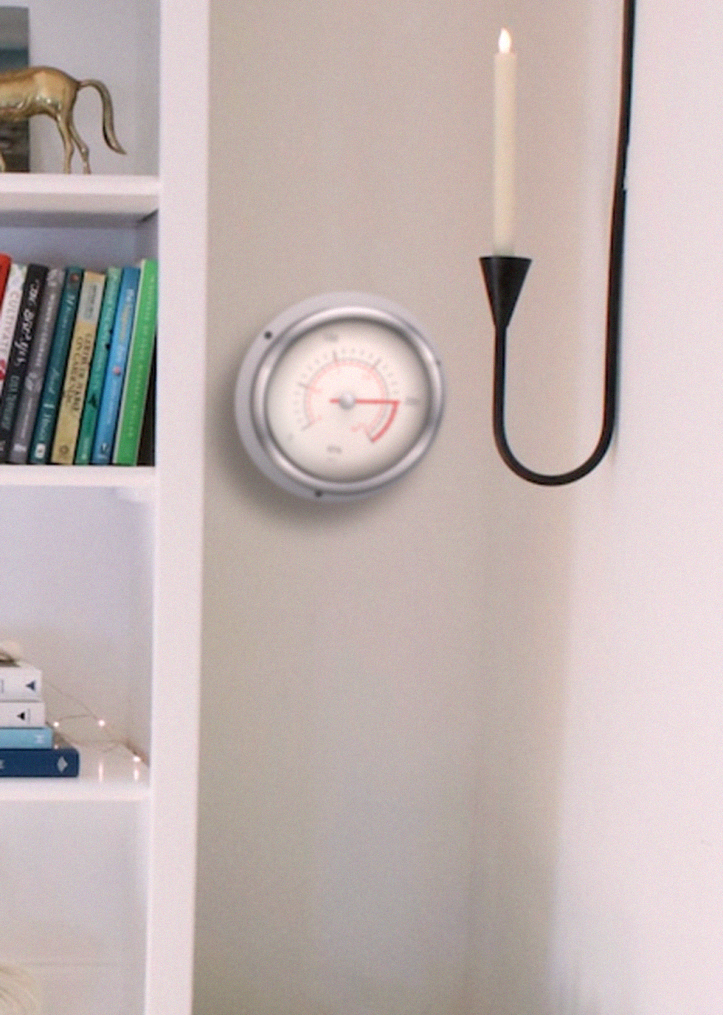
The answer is 200 kPa
